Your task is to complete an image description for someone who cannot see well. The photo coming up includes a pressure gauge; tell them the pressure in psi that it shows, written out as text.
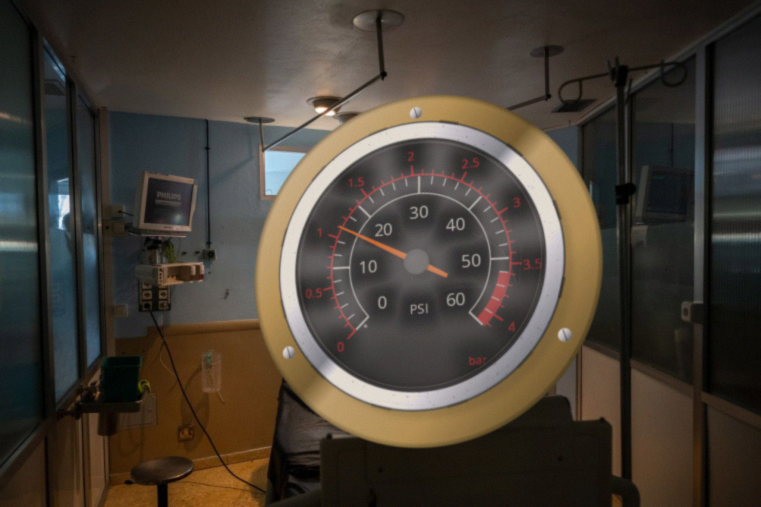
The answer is 16 psi
